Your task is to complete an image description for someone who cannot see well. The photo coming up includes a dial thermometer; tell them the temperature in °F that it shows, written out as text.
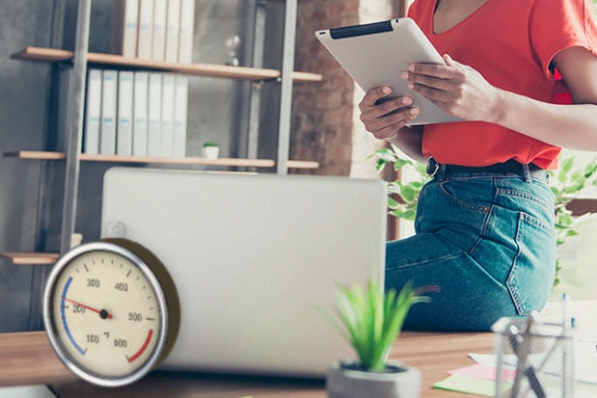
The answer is 220 °F
